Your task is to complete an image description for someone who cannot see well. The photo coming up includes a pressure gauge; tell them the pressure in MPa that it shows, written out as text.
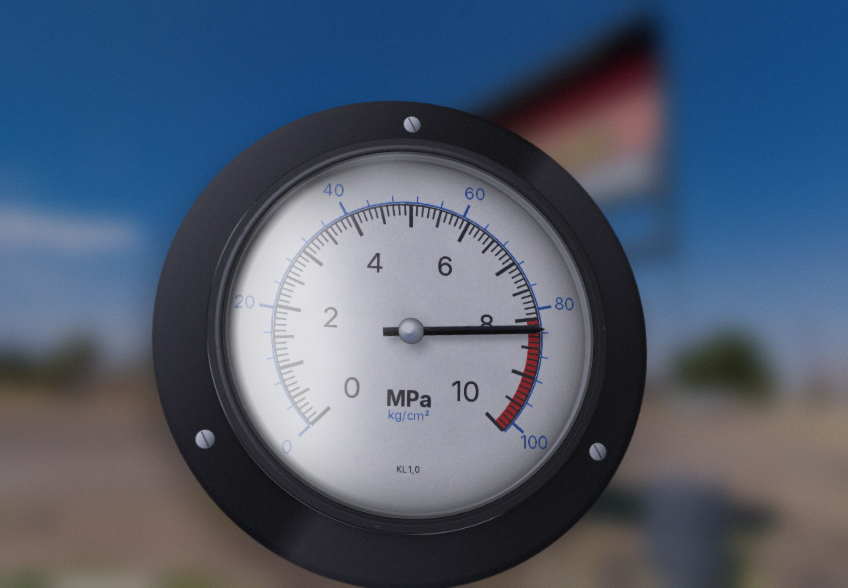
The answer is 8.2 MPa
